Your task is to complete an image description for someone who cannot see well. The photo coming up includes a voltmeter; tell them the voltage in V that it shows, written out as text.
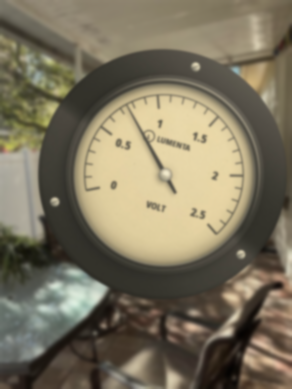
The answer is 0.75 V
